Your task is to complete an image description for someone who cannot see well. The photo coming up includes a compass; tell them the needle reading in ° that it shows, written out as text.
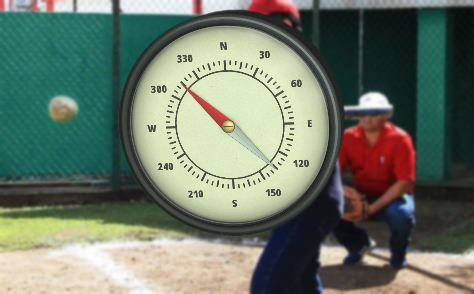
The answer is 315 °
